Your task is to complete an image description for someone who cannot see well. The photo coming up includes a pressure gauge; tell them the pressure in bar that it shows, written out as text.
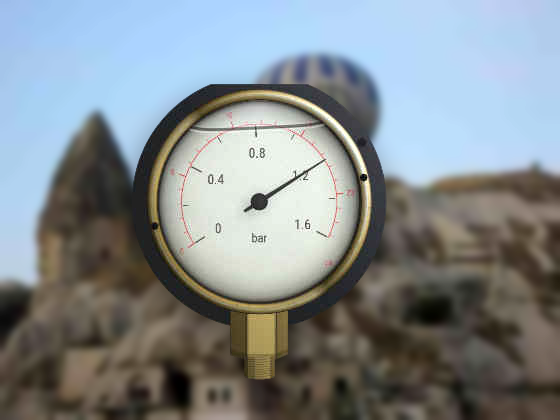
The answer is 1.2 bar
